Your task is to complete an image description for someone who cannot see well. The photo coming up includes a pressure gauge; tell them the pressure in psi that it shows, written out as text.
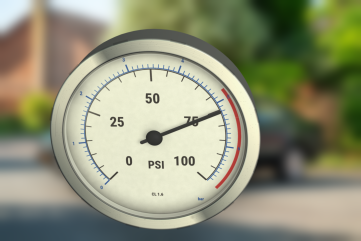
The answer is 75 psi
